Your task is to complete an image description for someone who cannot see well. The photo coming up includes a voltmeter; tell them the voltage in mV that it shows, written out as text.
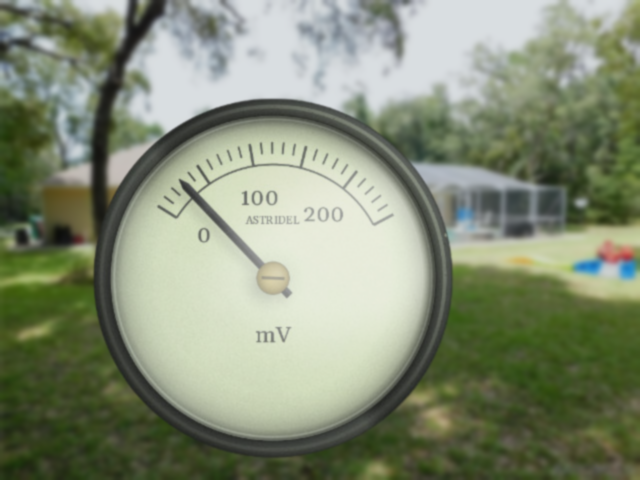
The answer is 30 mV
